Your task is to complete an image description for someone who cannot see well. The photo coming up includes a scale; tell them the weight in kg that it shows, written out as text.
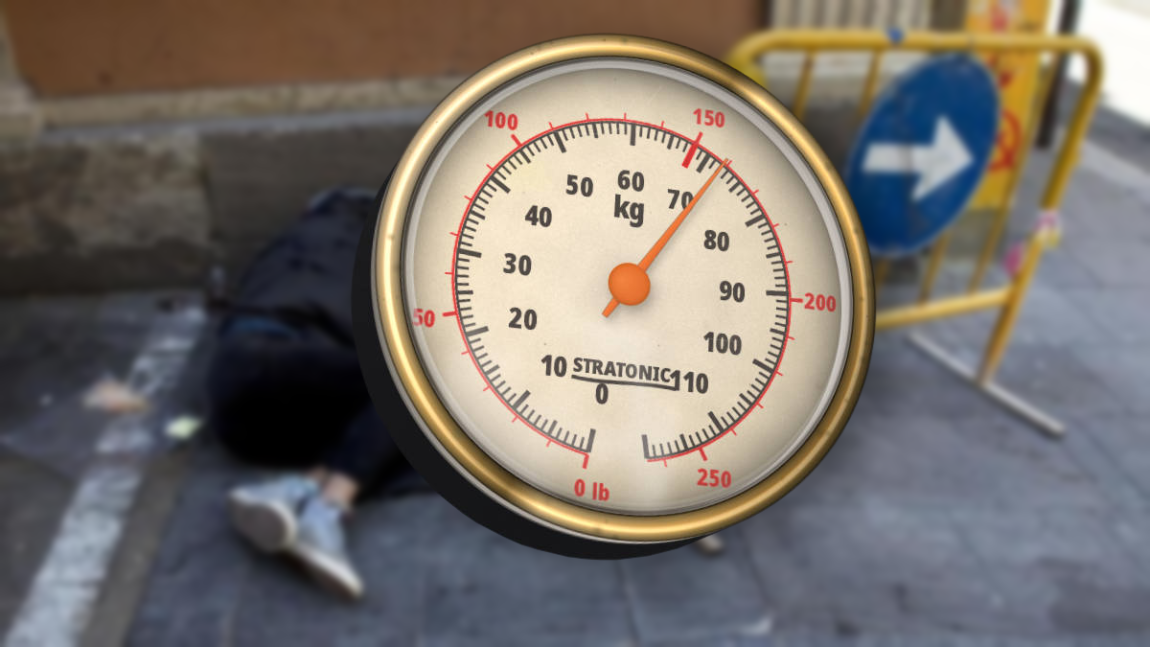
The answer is 72 kg
